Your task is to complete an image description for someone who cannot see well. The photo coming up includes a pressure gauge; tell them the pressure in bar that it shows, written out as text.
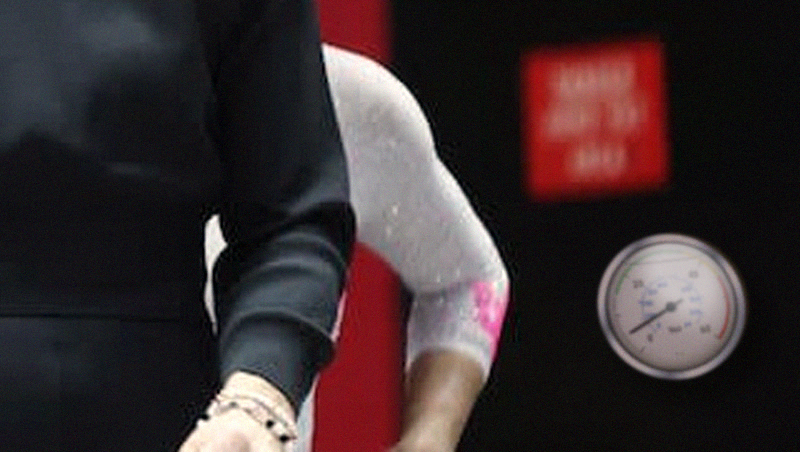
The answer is 5 bar
